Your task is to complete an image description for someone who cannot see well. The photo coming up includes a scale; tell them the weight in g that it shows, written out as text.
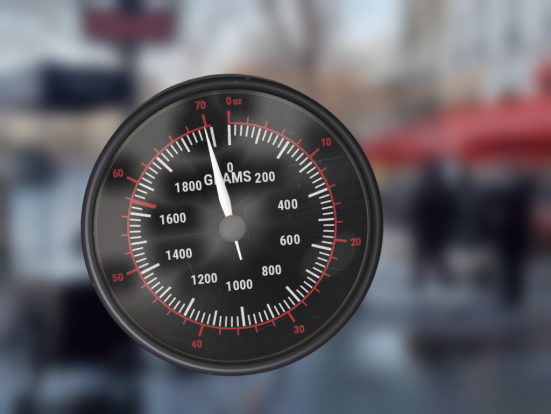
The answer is 1980 g
